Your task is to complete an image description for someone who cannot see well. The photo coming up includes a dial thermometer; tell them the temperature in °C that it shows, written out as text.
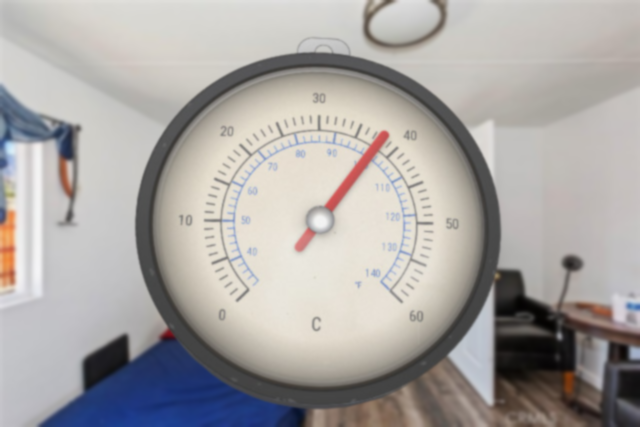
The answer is 38 °C
